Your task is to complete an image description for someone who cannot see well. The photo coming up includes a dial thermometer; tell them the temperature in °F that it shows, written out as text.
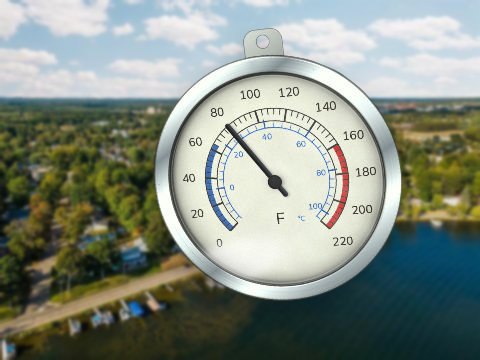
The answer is 80 °F
